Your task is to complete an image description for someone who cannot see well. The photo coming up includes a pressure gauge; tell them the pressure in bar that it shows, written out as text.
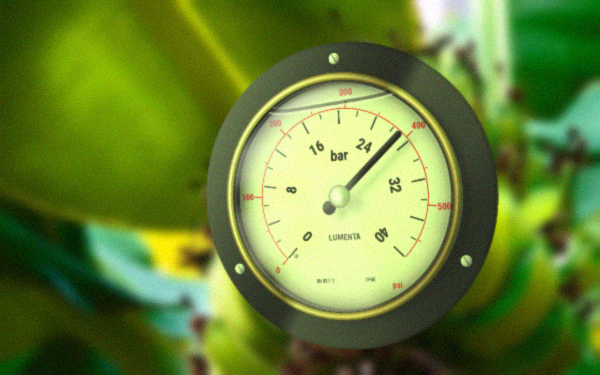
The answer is 27 bar
